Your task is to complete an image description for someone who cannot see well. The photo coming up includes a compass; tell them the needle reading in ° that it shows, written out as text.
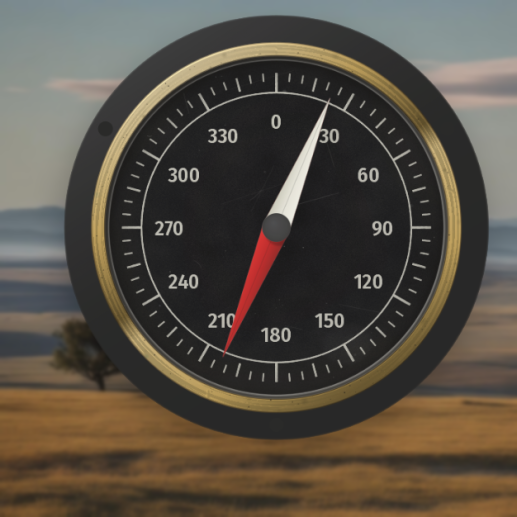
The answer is 202.5 °
